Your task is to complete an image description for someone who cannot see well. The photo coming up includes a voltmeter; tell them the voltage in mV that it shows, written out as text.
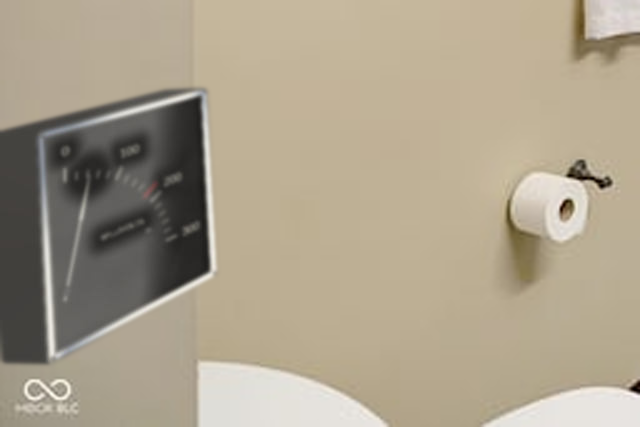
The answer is 40 mV
